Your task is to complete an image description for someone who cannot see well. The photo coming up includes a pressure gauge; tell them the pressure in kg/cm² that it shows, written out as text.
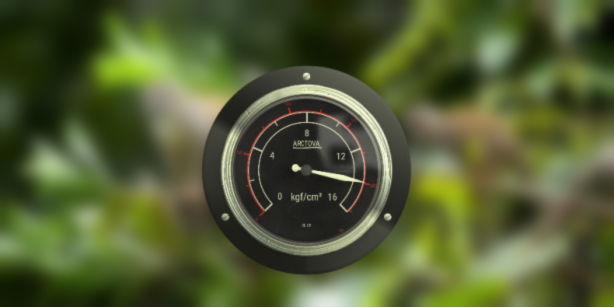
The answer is 14 kg/cm²
